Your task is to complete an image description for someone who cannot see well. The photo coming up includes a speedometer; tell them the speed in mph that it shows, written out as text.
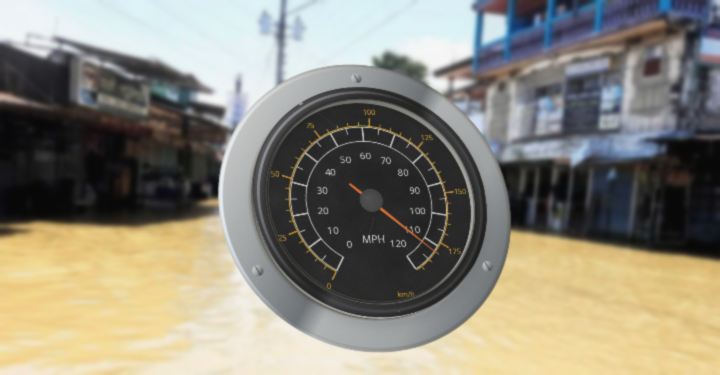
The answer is 112.5 mph
